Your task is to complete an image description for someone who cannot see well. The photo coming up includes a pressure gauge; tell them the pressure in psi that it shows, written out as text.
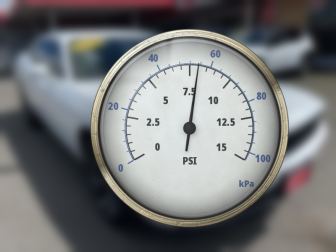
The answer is 8 psi
